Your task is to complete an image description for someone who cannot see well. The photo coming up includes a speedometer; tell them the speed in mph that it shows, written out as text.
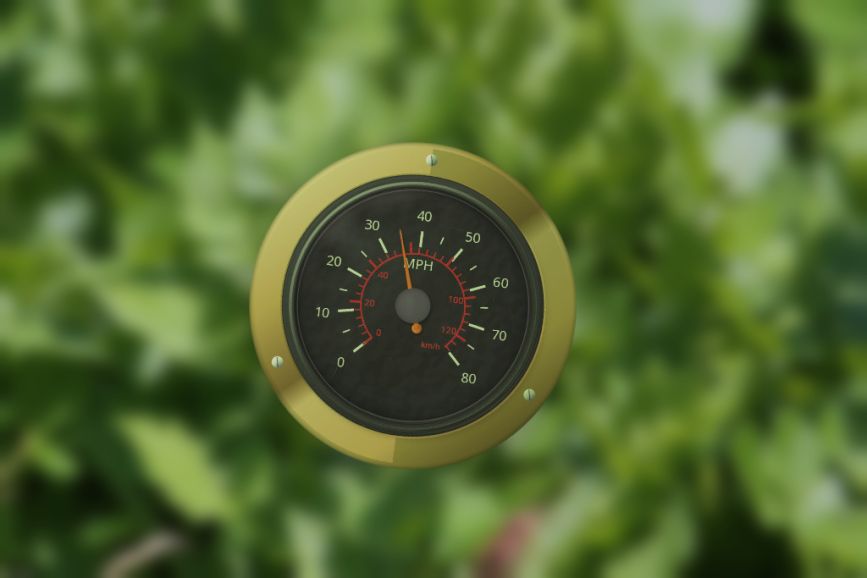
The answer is 35 mph
